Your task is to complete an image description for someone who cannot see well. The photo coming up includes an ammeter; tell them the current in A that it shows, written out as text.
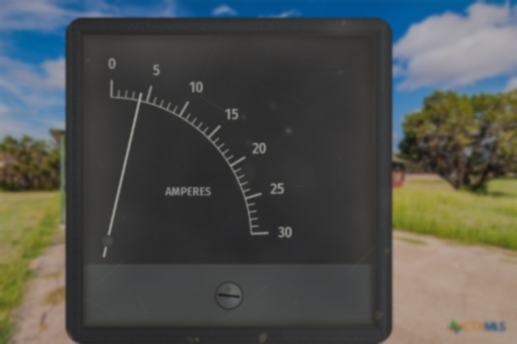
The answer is 4 A
